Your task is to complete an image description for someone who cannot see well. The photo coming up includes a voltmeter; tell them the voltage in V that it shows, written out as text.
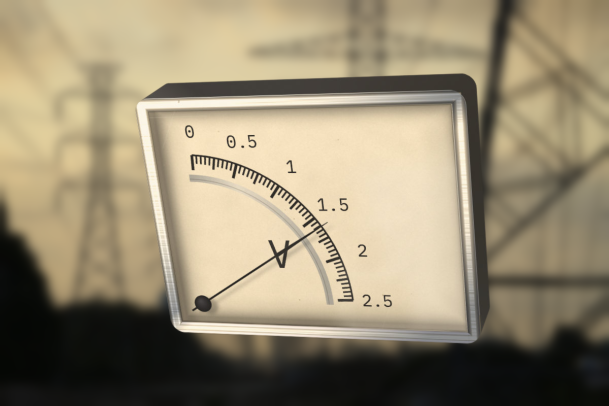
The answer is 1.6 V
